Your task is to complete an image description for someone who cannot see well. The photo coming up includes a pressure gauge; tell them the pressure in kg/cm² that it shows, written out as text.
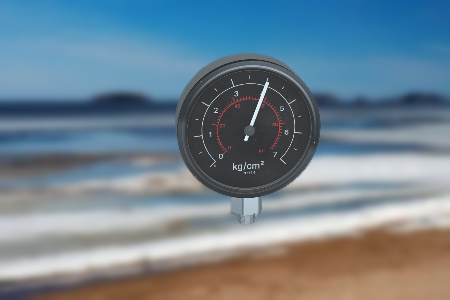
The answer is 4 kg/cm²
